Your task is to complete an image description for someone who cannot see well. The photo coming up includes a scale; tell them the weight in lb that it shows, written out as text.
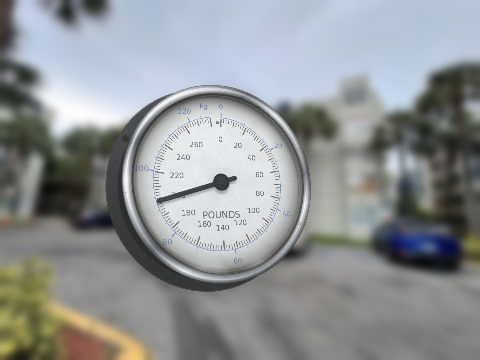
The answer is 200 lb
